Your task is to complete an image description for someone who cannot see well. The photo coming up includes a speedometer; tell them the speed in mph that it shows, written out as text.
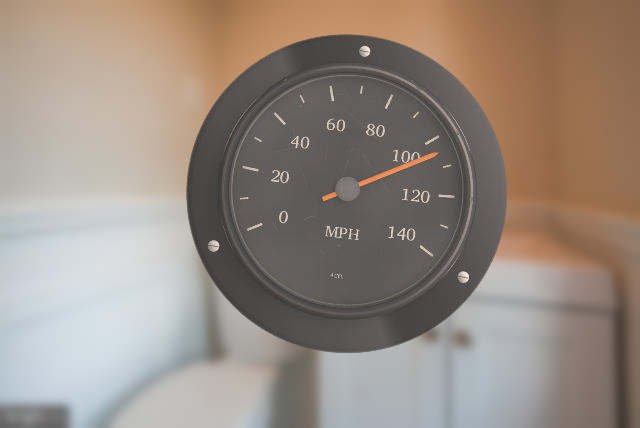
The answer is 105 mph
